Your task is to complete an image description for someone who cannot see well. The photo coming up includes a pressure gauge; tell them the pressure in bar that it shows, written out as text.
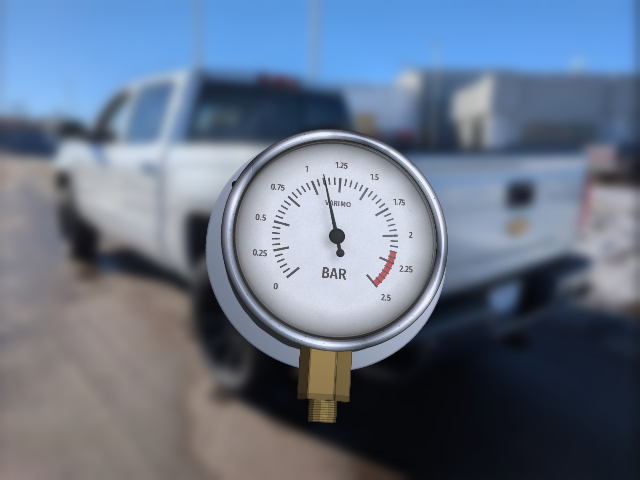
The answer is 1.1 bar
